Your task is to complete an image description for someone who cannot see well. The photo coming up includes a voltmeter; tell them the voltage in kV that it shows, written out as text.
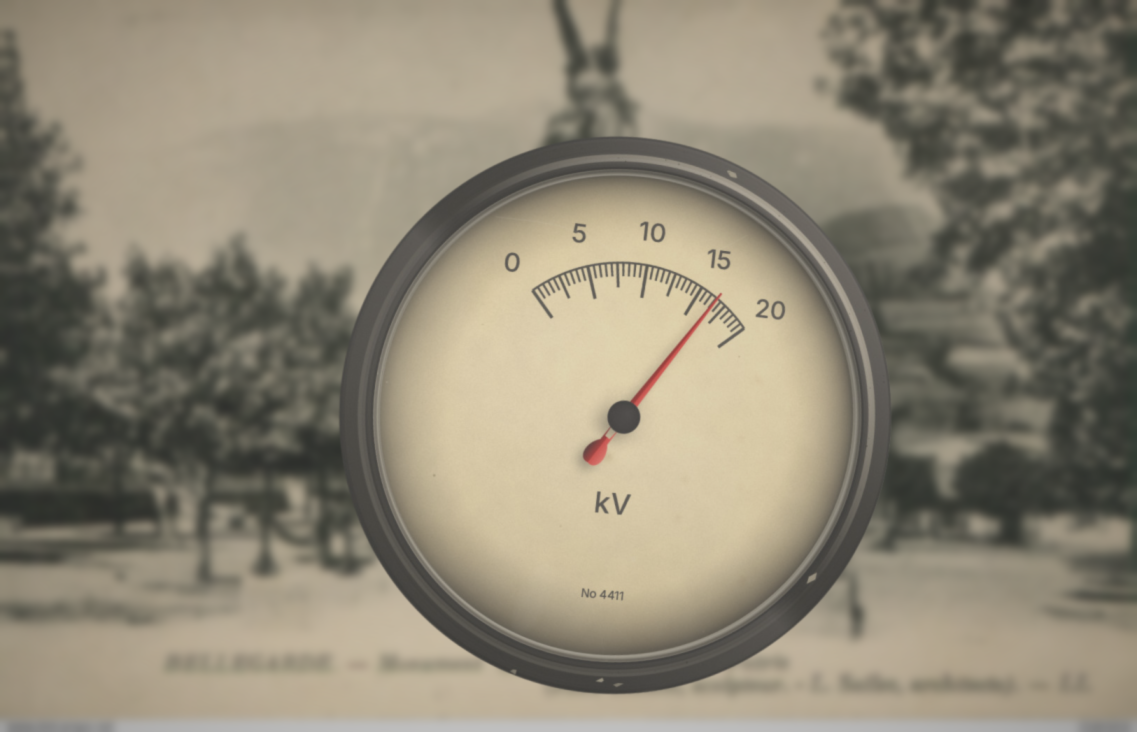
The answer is 16.5 kV
